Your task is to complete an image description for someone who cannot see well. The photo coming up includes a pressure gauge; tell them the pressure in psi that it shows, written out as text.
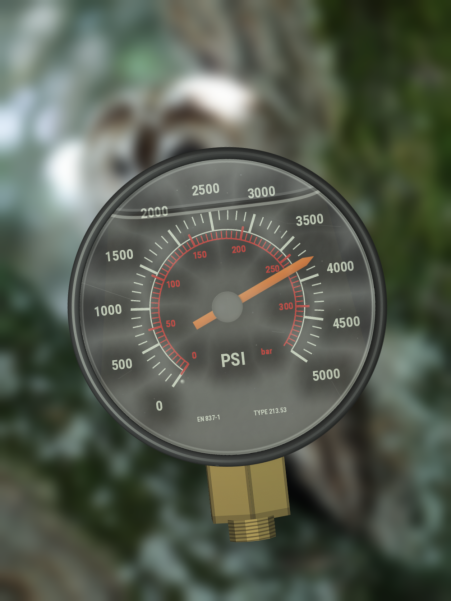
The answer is 3800 psi
